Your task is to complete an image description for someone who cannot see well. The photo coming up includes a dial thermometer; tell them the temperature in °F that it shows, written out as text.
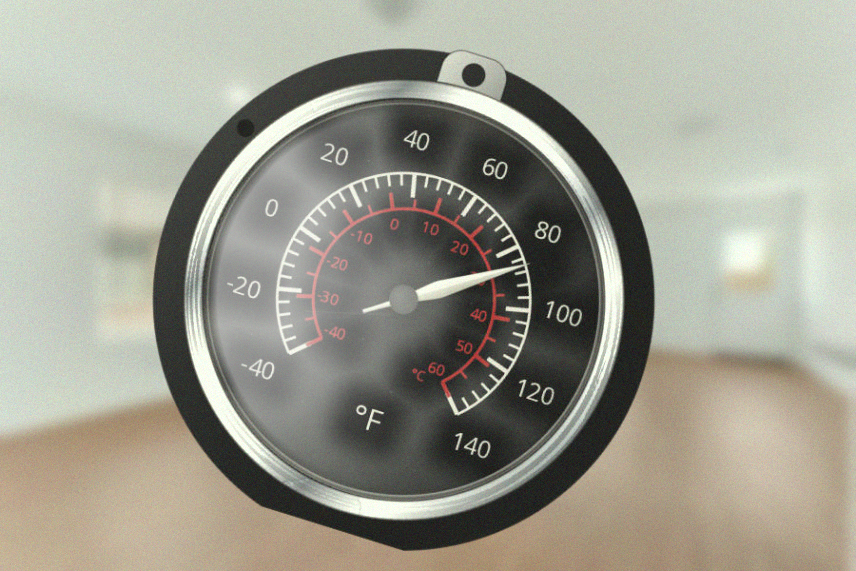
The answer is 86 °F
